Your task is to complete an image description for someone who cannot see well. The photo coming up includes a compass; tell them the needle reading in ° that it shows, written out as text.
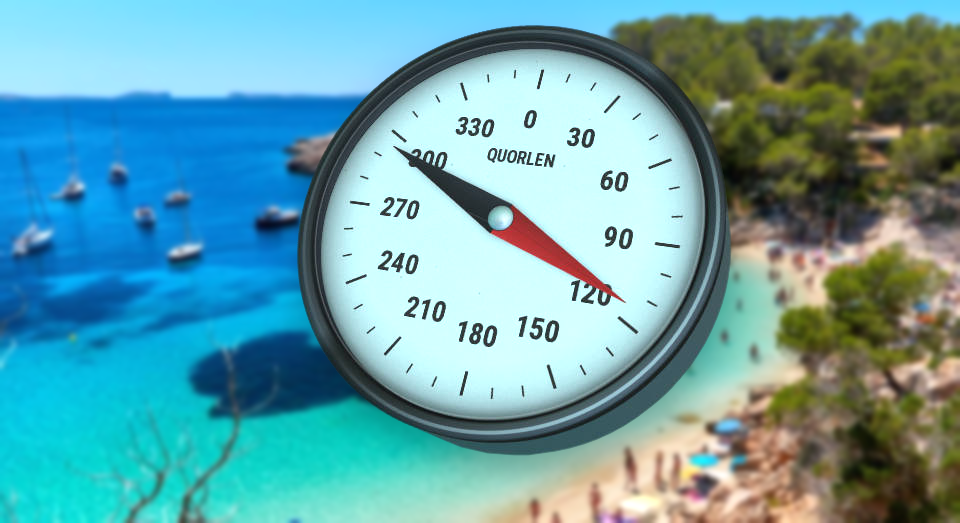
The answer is 115 °
